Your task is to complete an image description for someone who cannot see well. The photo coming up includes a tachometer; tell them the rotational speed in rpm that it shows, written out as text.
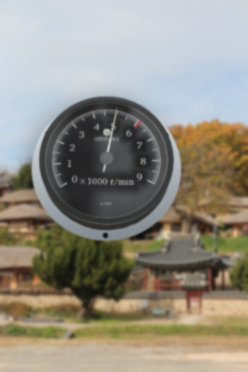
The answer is 5000 rpm
